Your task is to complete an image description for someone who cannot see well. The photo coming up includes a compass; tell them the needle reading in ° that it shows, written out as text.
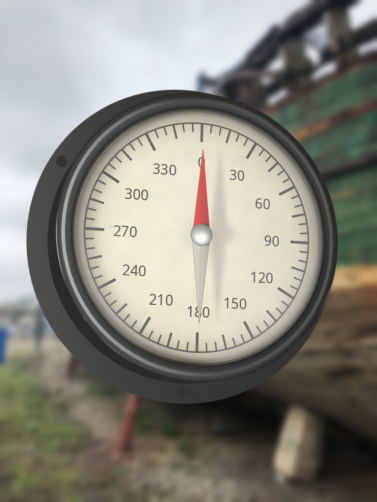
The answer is 0 °
